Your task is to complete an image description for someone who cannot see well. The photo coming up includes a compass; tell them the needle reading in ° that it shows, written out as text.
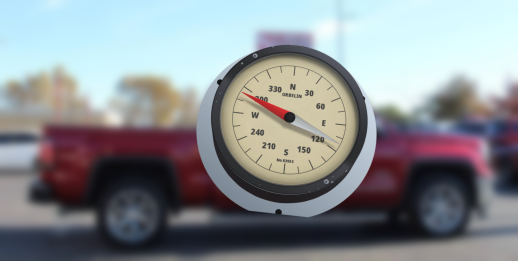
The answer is 292.5 °
